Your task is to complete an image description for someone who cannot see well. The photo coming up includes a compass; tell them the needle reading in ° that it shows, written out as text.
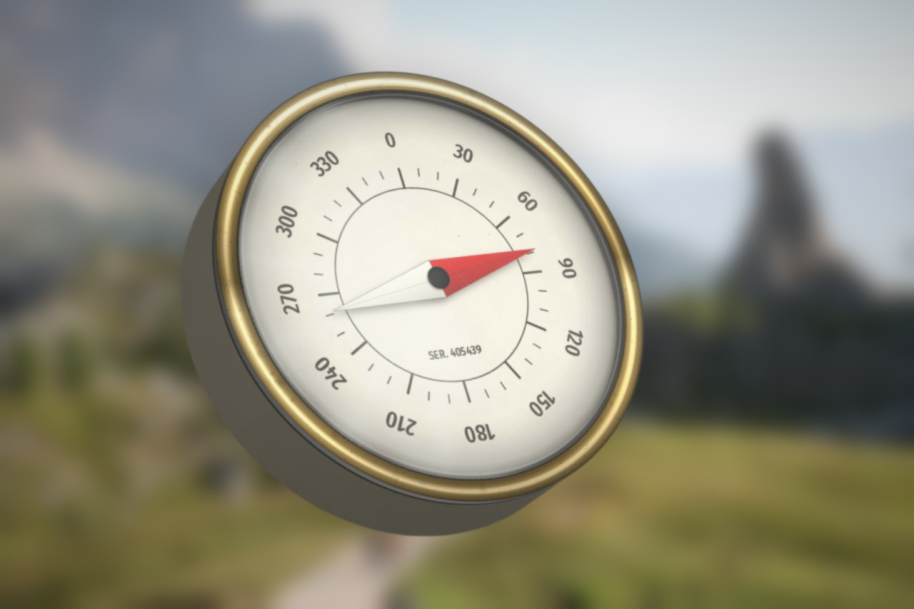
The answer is 80 °
